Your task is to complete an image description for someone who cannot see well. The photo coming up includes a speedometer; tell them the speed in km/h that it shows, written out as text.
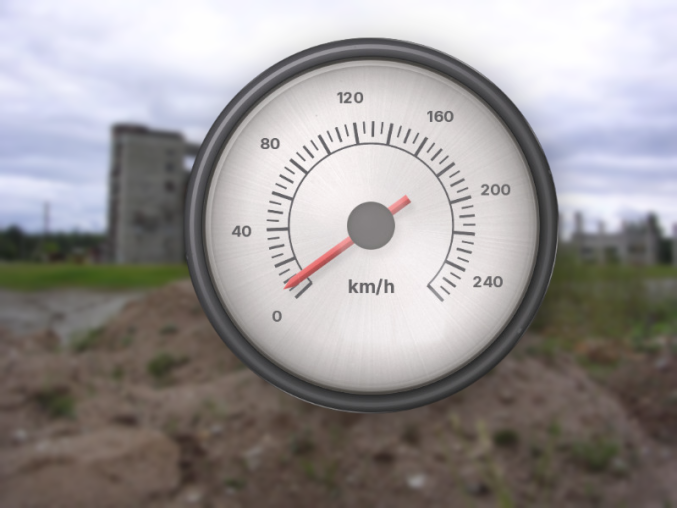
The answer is 7.5 km/h
